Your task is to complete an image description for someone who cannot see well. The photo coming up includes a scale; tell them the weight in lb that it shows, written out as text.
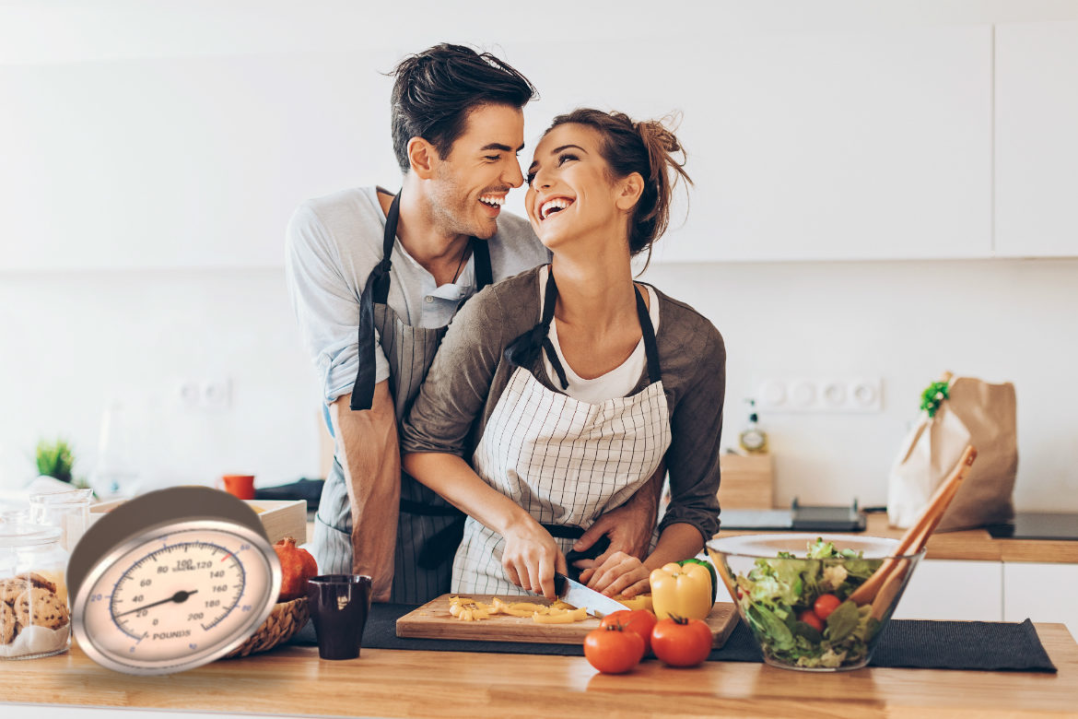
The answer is 30 lb
